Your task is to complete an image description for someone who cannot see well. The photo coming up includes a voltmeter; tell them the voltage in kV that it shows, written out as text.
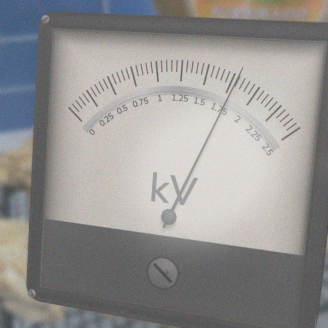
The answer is 1.8 kV
